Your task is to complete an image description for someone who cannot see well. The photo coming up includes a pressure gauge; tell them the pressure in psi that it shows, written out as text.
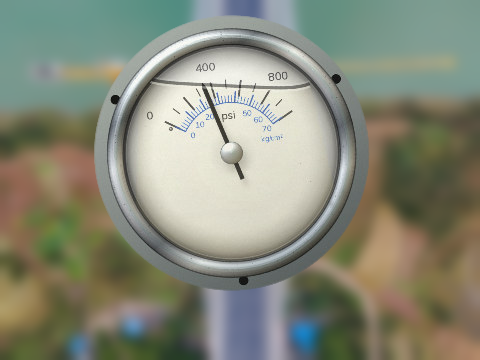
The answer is 350 psi
